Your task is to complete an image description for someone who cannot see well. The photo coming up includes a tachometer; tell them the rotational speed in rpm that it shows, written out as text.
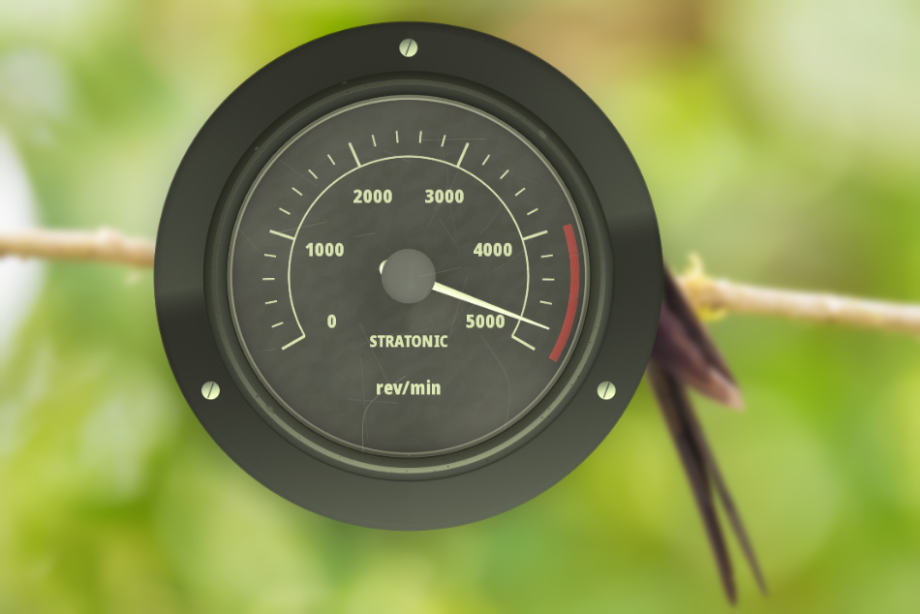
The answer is 4800 rpm
